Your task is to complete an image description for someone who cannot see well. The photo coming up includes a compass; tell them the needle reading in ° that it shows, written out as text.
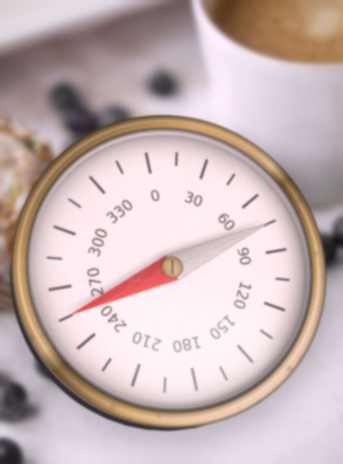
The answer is 255 °
